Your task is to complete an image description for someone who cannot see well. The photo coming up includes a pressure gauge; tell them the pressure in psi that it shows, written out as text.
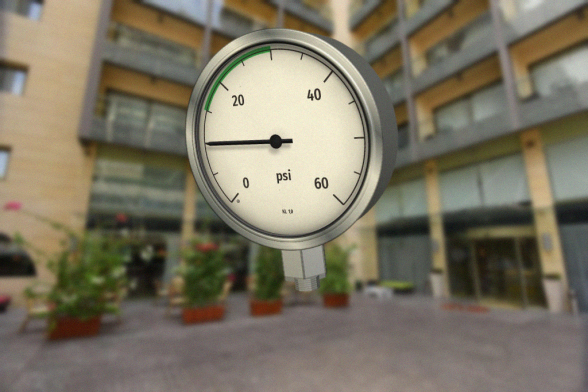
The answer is 10 psi
